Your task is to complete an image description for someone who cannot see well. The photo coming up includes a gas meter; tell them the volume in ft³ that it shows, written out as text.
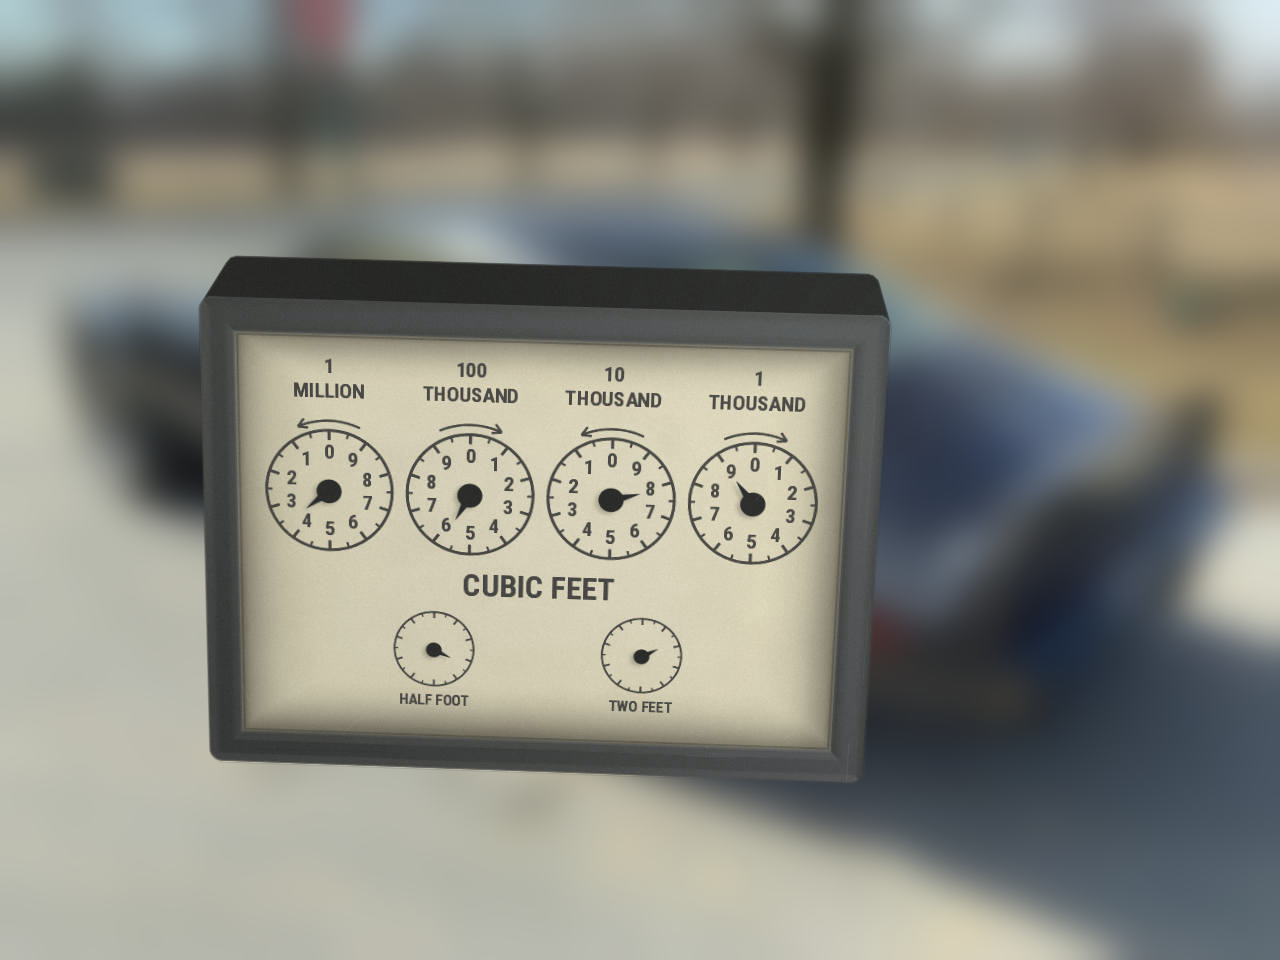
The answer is 357900 ft³
